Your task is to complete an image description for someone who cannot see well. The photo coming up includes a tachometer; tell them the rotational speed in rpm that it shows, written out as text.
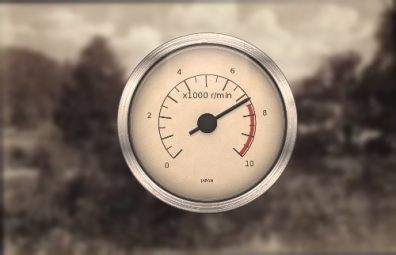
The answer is 7250 rpm
